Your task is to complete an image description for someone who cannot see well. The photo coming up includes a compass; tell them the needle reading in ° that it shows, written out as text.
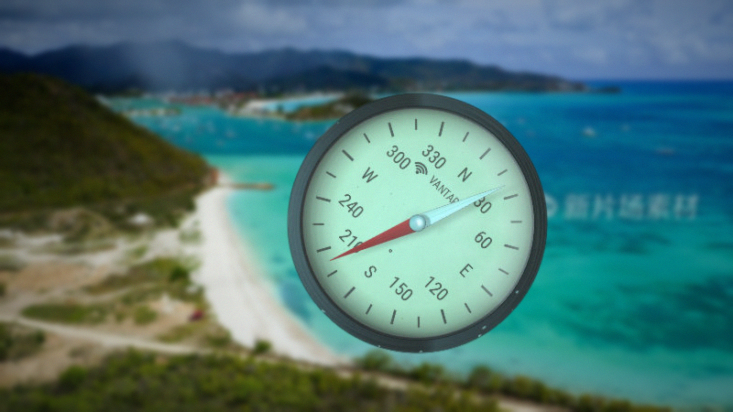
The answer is 202.5 °
